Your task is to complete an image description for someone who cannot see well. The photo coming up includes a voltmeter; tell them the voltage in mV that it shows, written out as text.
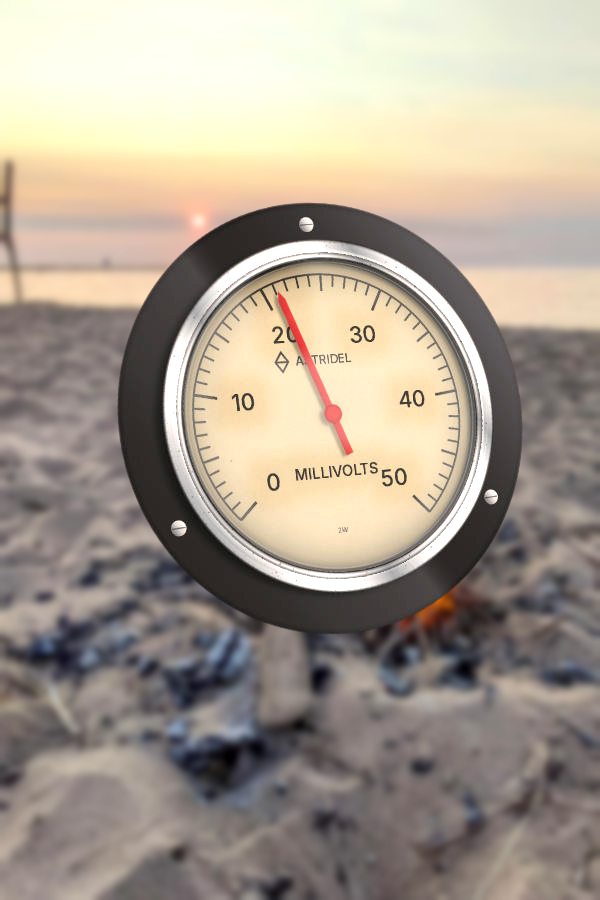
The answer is 21 mV
